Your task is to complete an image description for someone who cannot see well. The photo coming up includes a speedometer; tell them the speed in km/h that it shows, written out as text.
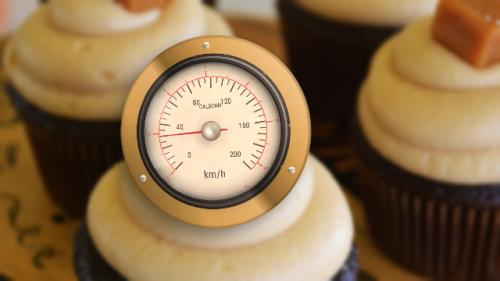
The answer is 30 km/h
